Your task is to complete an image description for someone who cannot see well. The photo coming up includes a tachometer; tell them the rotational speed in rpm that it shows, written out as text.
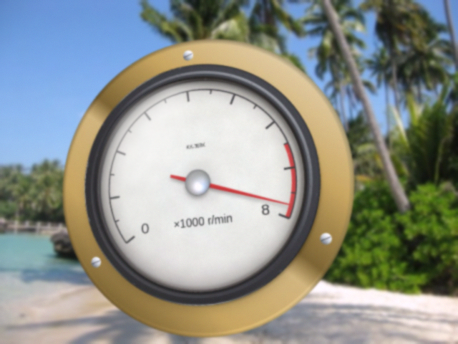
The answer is 7750 rpm
